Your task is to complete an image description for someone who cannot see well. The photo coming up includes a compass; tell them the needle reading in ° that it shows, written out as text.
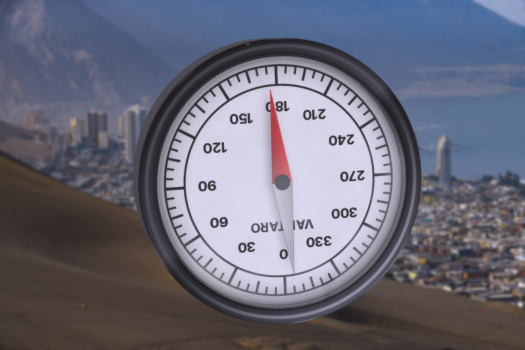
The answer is 175 °
